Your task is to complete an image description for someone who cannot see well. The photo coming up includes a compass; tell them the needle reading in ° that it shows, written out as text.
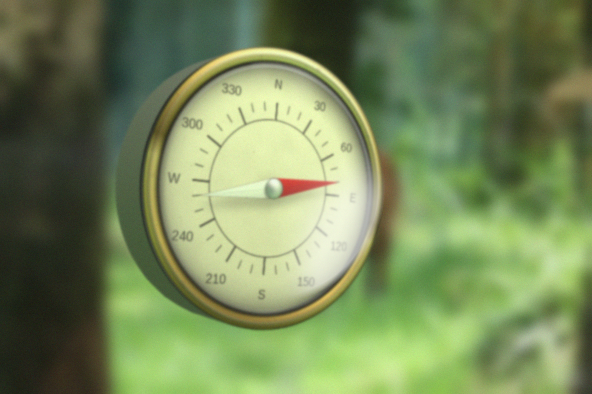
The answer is 80 °
